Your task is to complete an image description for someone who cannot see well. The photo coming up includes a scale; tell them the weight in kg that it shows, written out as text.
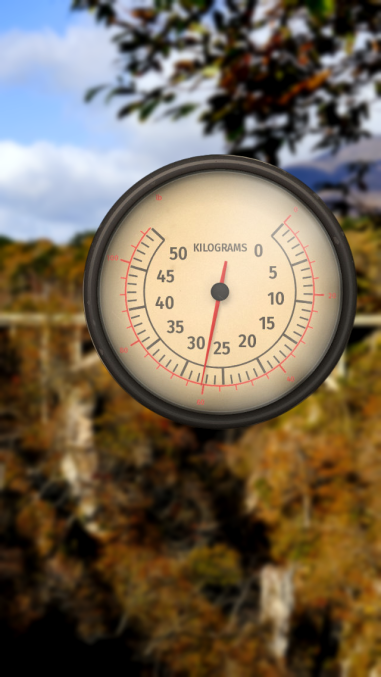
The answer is 27.5 kg
